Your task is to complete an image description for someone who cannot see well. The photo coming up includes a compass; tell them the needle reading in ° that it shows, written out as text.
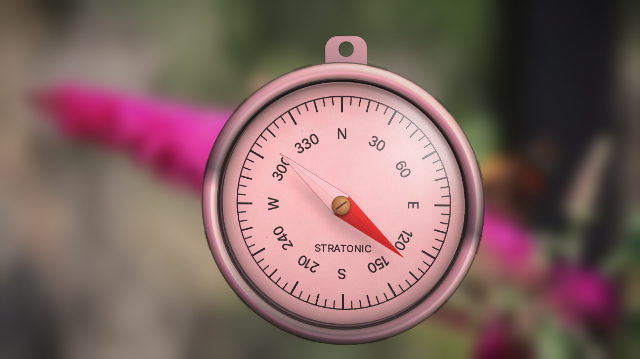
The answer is 130 °
